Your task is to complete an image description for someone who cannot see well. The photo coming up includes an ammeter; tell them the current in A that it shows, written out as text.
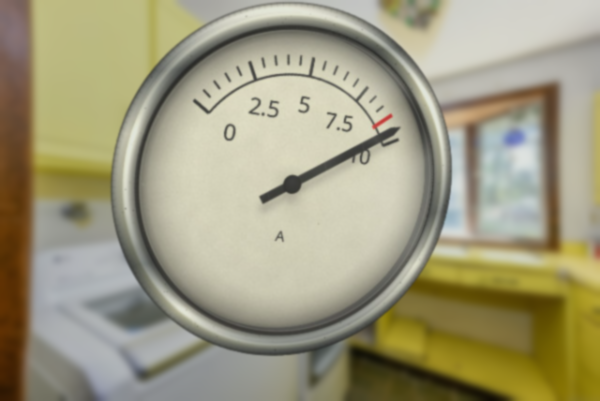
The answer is 9.5 A
